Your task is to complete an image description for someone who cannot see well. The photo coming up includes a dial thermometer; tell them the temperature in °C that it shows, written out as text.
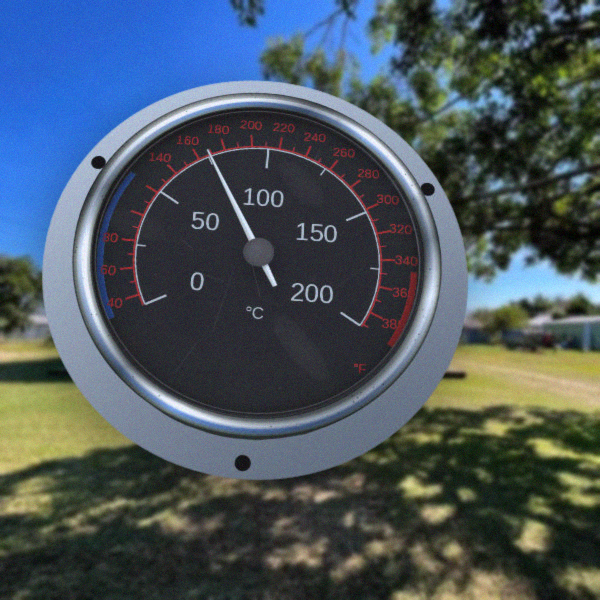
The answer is 75 °C
